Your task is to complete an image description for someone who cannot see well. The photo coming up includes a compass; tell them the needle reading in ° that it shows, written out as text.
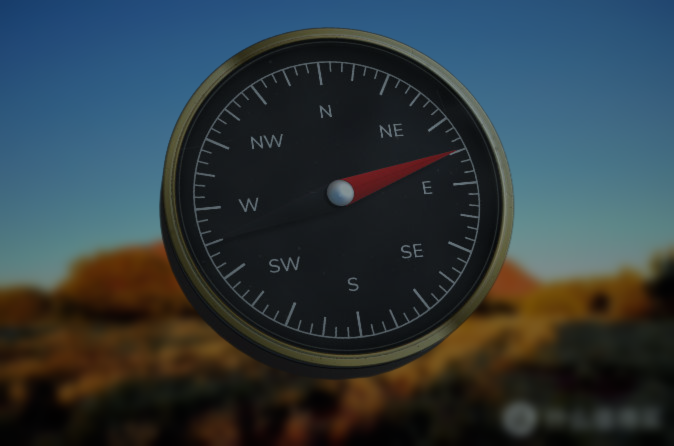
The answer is 75 °
